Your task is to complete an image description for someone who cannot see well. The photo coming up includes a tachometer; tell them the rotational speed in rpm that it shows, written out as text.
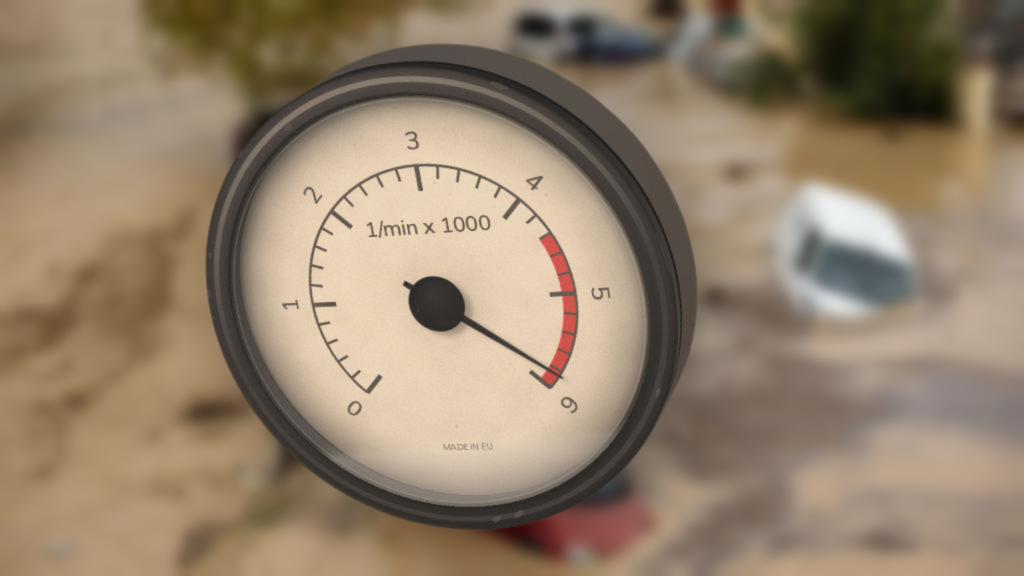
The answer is 5800 rpm
